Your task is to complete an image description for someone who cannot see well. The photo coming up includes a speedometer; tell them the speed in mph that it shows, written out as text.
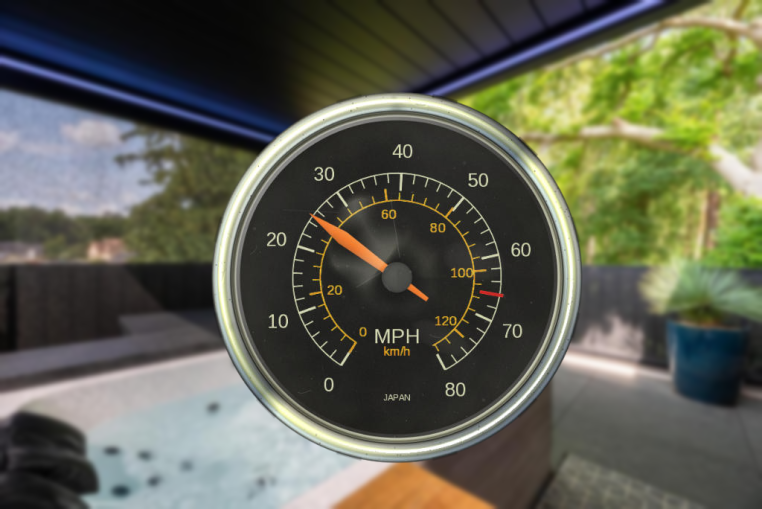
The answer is 25 mph
